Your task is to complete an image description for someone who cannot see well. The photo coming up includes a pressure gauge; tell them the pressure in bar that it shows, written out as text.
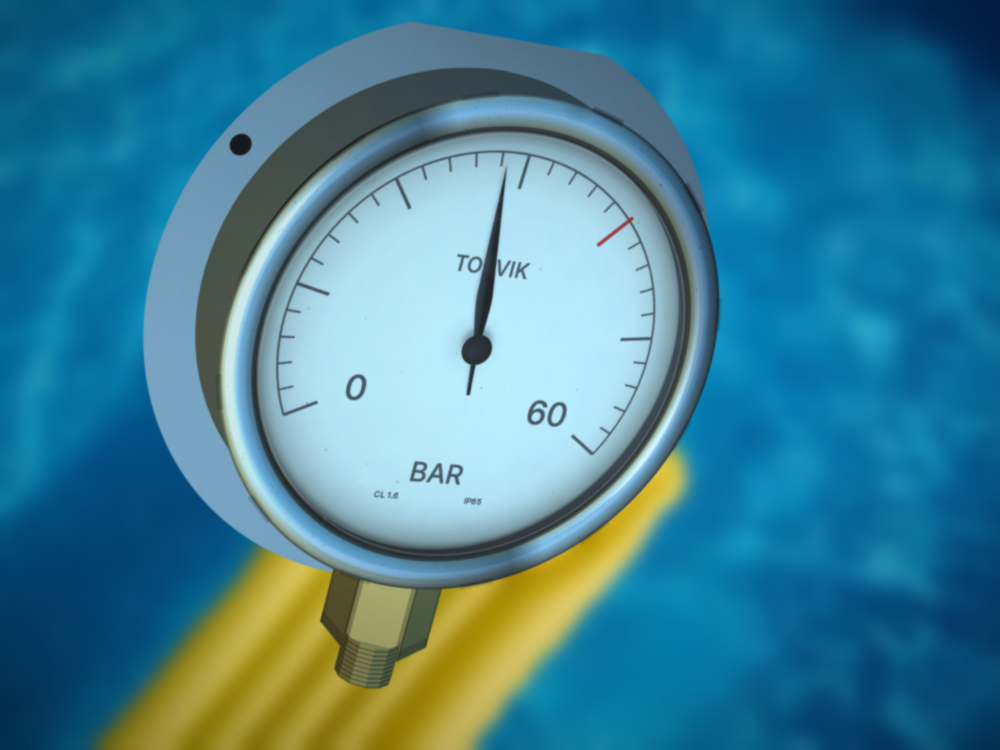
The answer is 28 bar
